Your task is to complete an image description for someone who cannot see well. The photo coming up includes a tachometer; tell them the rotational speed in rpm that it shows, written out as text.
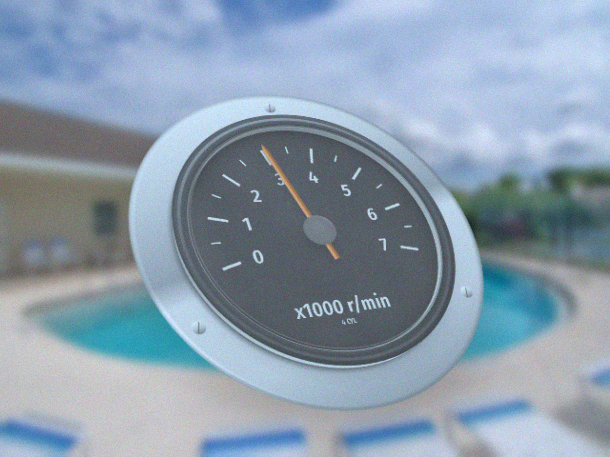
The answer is 3000 rpm
